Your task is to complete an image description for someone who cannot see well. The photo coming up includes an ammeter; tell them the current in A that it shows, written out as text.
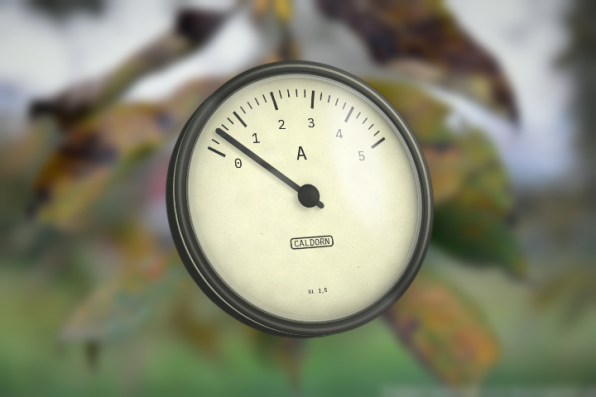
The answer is 0.4 A
